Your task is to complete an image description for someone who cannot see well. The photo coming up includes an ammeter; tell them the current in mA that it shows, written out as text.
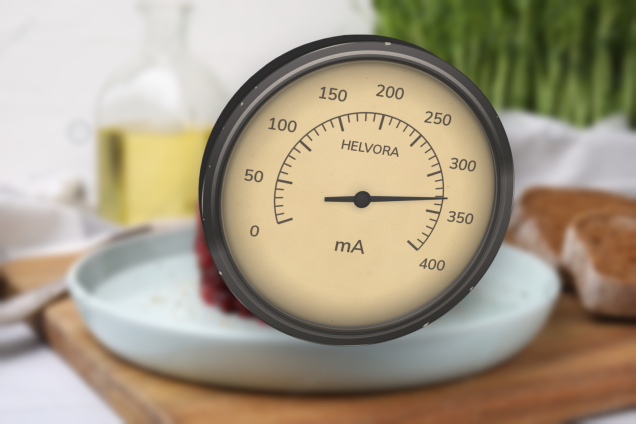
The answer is 330 mA
